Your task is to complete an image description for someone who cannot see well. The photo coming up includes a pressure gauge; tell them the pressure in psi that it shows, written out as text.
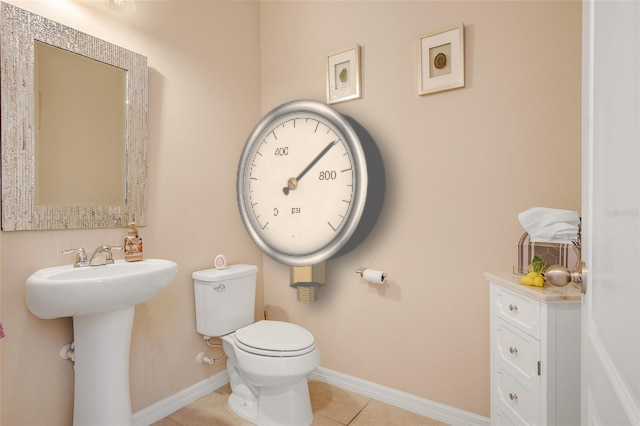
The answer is 700 psi
